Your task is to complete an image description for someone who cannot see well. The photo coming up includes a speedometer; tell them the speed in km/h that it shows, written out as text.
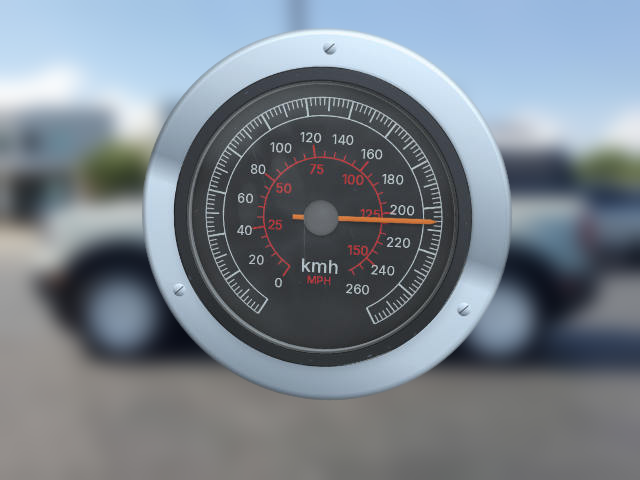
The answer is 206 km/h
